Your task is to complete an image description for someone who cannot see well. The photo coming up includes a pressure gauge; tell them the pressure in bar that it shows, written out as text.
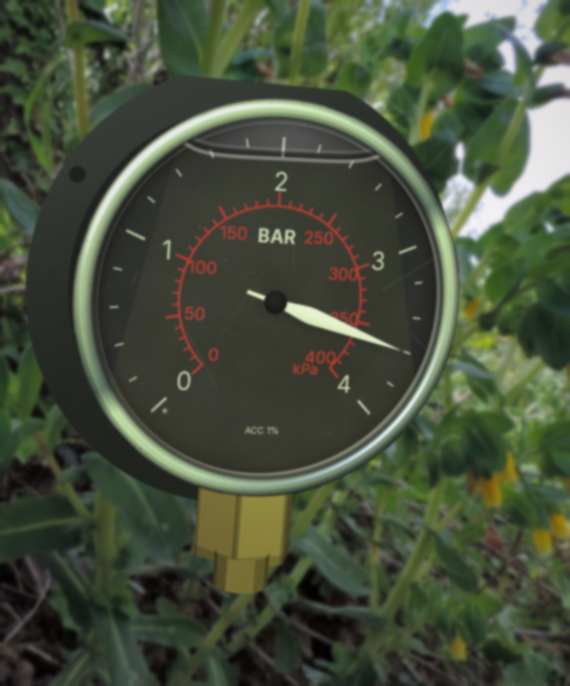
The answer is 3.6 bar
